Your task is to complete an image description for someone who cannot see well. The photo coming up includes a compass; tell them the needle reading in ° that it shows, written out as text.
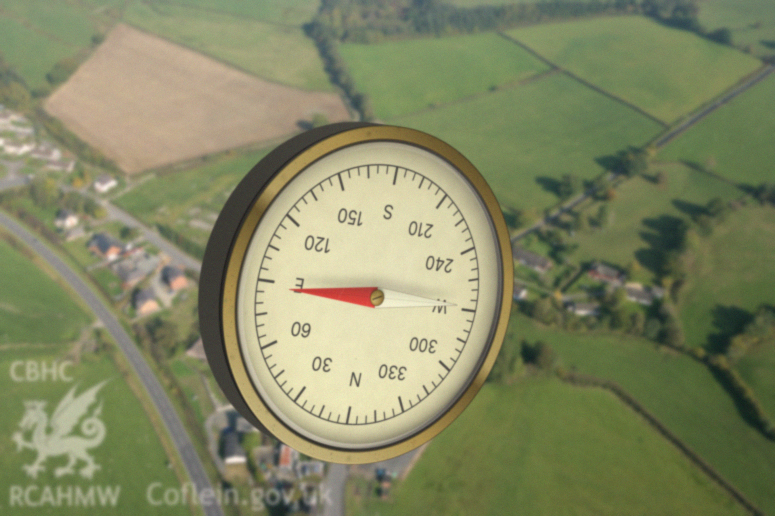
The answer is 87.5 °
